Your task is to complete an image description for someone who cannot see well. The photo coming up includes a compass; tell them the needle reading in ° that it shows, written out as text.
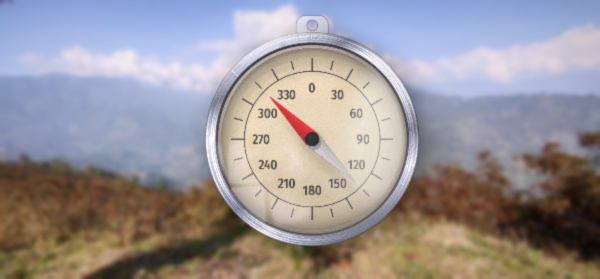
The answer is 315 °
